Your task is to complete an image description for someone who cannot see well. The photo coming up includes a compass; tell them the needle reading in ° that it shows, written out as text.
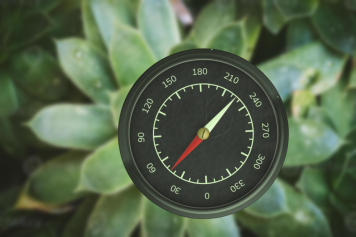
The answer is 45 °
